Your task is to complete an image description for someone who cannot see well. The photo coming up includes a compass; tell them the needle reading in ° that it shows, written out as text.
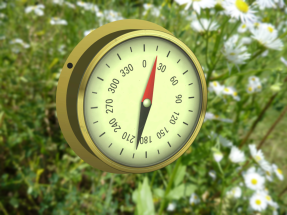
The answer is 15 °
